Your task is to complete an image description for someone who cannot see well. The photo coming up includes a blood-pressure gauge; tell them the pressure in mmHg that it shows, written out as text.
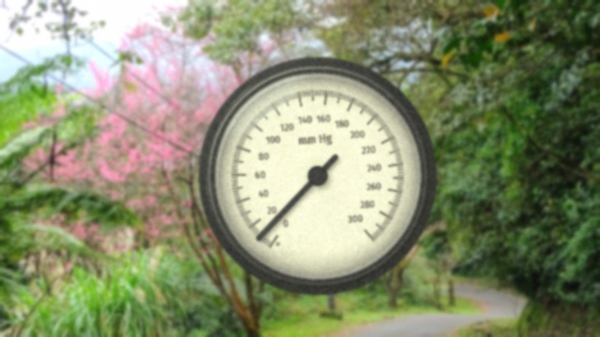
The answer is 10 mmHg
